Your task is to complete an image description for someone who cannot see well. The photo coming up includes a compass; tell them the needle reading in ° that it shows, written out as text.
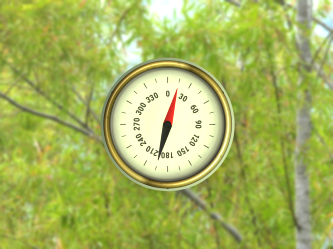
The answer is 15 °
